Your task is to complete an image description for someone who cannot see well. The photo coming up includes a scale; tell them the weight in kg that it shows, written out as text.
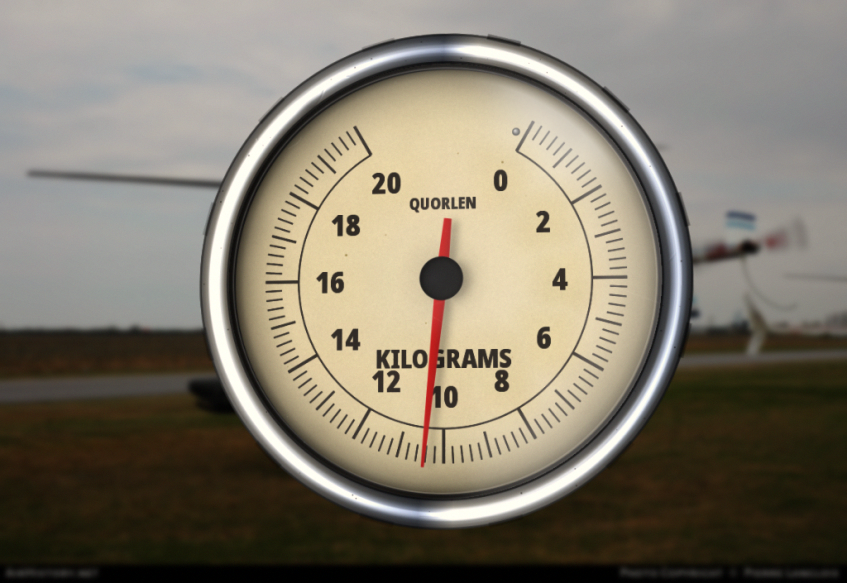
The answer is 10.4 kg
